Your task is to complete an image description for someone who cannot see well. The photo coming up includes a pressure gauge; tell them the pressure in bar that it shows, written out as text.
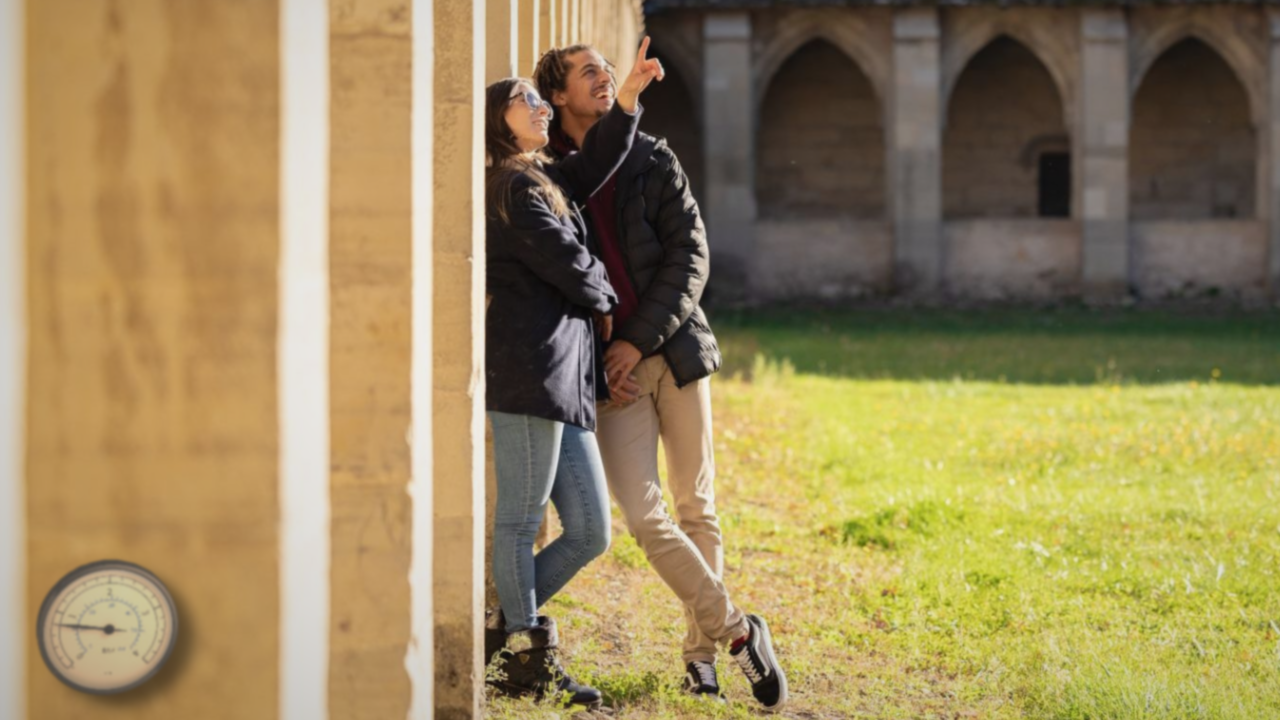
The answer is 0.8 bar
